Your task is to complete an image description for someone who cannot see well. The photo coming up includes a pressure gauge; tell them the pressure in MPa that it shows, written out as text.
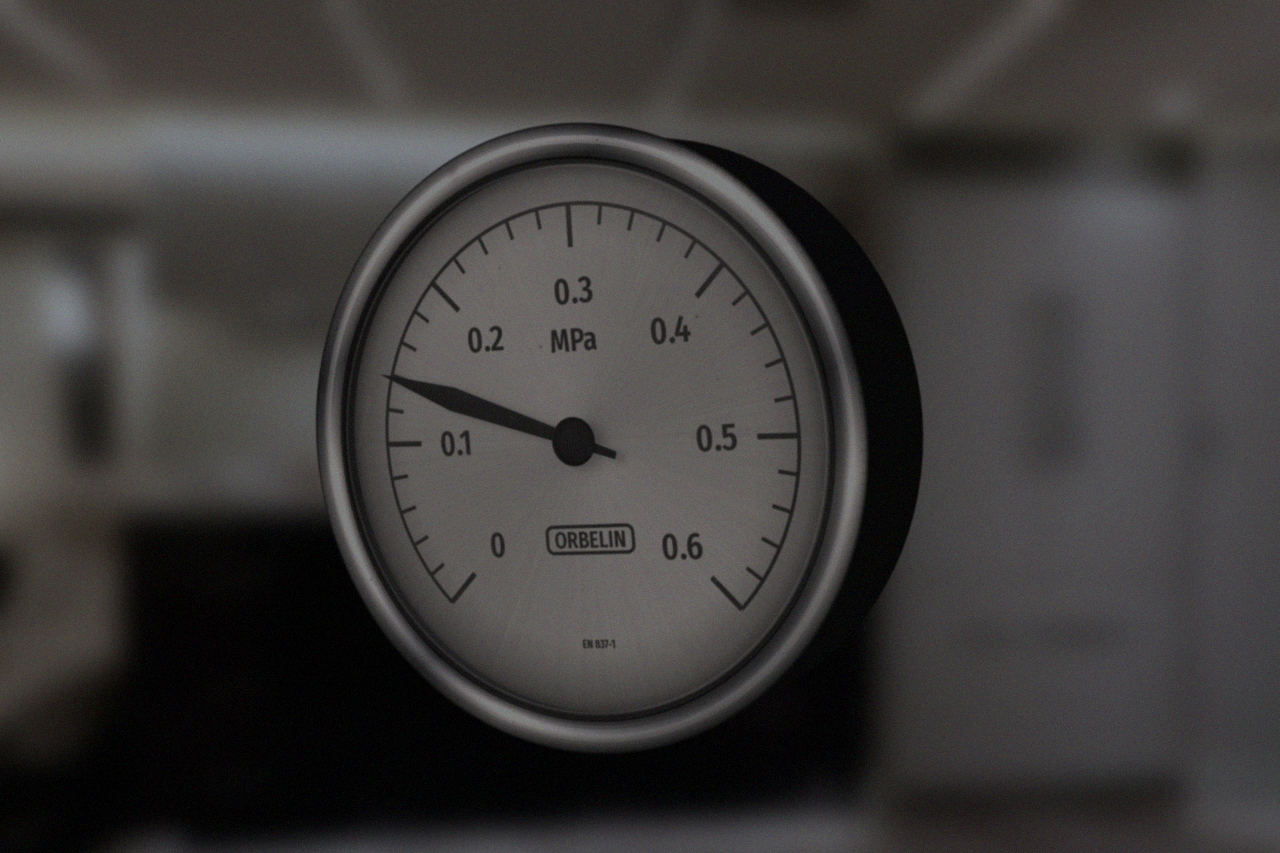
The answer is 0.14 MPa
